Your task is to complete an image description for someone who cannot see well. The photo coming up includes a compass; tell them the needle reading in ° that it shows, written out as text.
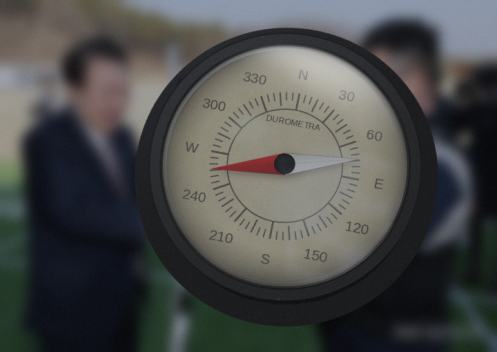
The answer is 255 °
